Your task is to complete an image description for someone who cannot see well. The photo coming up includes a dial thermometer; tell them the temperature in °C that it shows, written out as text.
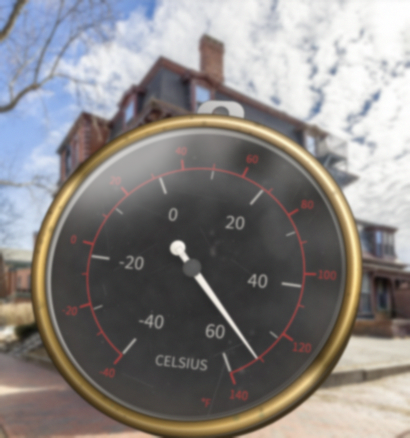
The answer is 55 °C
